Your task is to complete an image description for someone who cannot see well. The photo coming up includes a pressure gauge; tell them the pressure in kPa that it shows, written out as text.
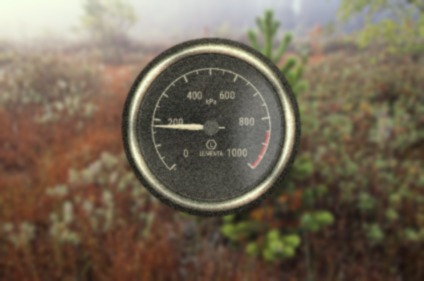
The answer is 175 kPa
